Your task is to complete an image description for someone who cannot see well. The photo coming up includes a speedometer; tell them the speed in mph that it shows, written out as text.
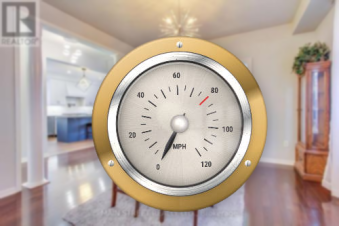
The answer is 0 mph
